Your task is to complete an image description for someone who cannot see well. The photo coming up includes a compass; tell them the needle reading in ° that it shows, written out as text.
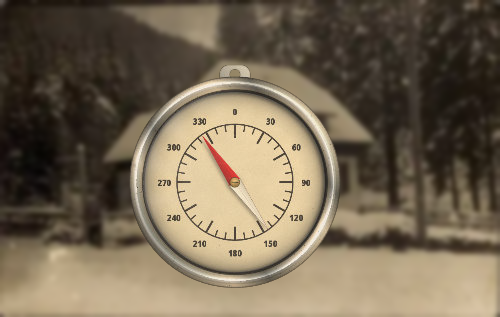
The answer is 325 °
